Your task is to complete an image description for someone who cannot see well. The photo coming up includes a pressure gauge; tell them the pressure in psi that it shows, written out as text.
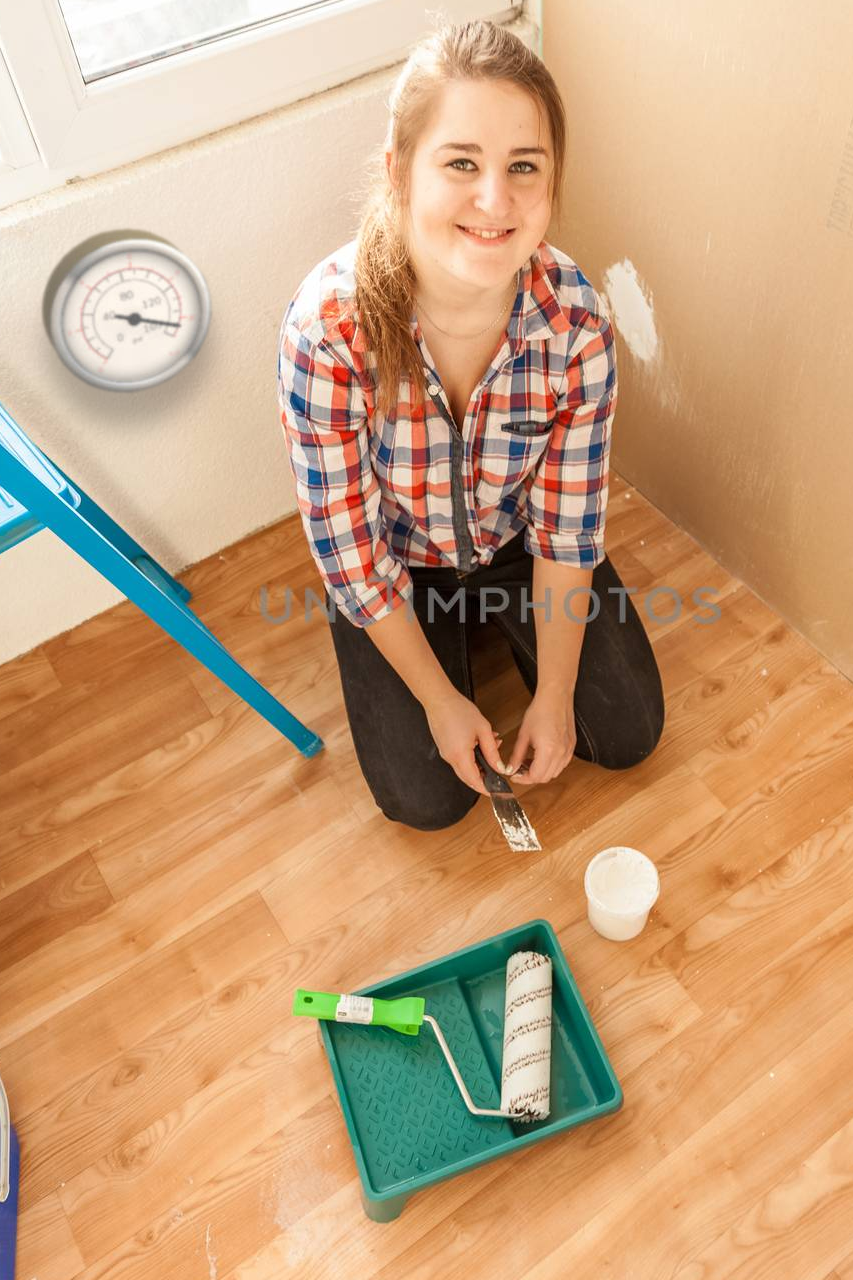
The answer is 150 psi
